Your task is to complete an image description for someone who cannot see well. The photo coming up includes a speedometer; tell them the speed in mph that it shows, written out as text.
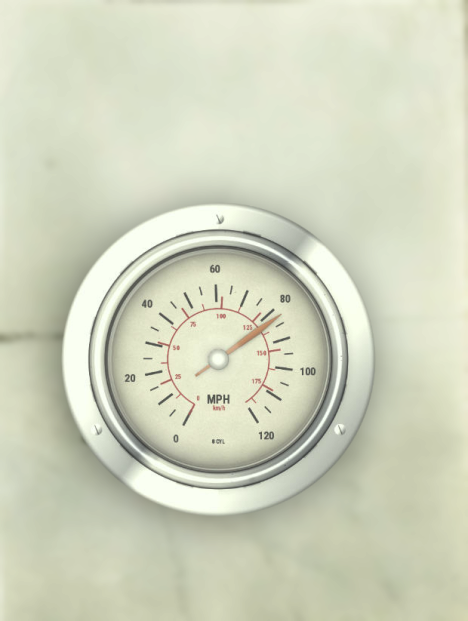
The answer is 82.5 mph
